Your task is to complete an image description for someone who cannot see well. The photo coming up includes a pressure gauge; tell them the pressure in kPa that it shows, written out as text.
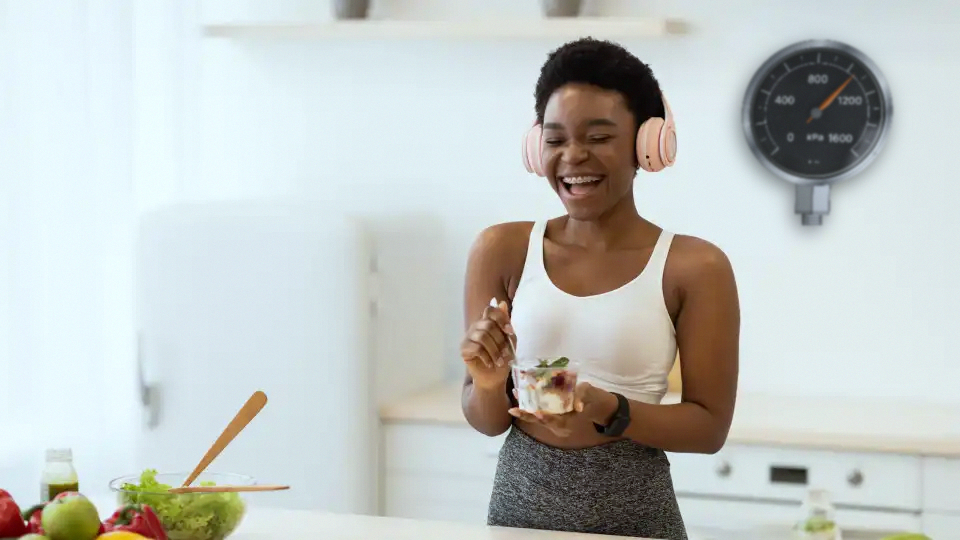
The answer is 1050 kPa
